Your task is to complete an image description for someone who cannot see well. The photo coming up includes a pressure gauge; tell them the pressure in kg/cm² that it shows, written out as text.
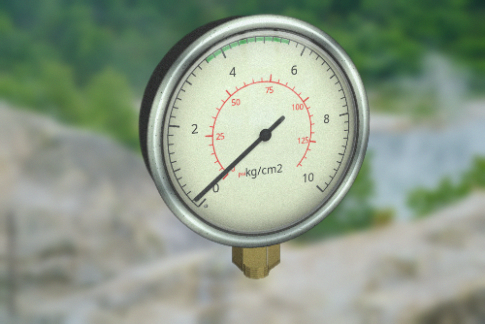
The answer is 0.2 kg/cm²
